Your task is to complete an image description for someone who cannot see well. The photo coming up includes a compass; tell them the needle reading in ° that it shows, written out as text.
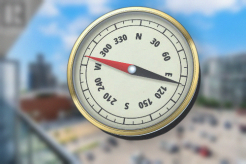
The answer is 280 °
